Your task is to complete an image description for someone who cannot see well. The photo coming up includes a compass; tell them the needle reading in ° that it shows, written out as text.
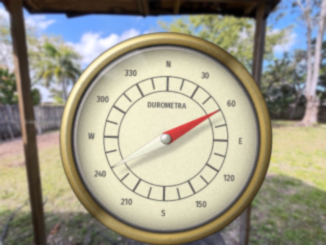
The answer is 60 °
